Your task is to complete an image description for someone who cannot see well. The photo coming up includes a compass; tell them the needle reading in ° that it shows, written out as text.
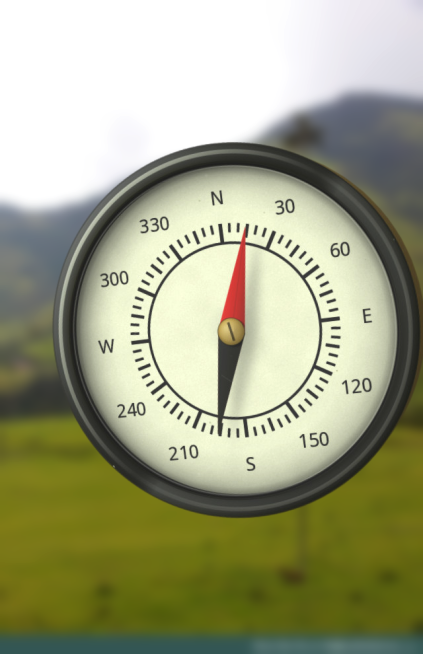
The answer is 15 °
